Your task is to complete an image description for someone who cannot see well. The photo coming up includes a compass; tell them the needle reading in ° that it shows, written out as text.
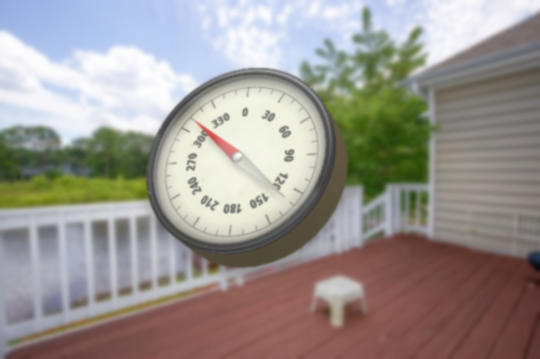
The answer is 310 °
